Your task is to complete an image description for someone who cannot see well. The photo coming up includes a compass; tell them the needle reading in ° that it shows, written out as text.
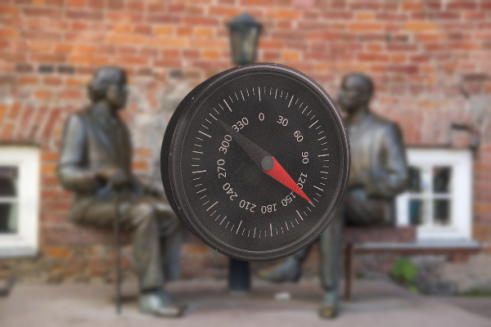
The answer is 135 °
